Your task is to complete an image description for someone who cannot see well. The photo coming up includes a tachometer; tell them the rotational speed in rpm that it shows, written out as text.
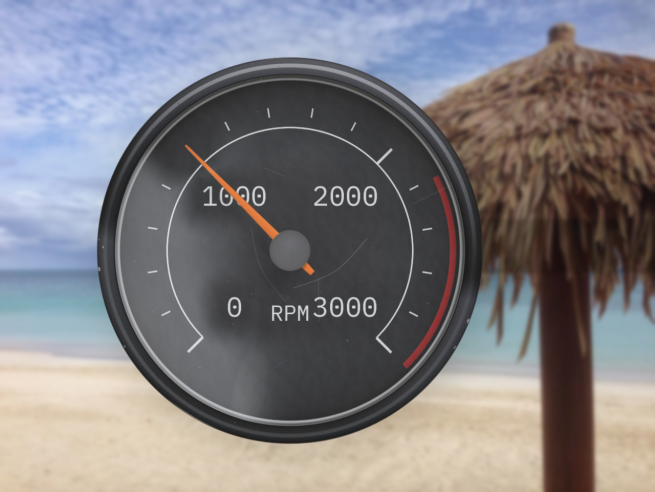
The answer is 1000 rpm
